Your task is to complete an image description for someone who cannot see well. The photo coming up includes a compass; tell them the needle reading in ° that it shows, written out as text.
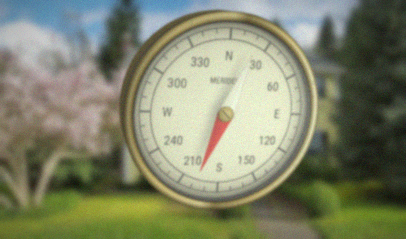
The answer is 200 °
